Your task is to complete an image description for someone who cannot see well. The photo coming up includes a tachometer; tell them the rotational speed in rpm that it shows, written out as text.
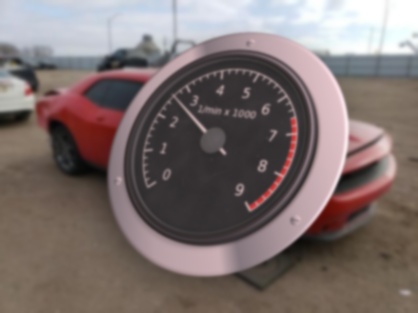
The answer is 2600 rpm
